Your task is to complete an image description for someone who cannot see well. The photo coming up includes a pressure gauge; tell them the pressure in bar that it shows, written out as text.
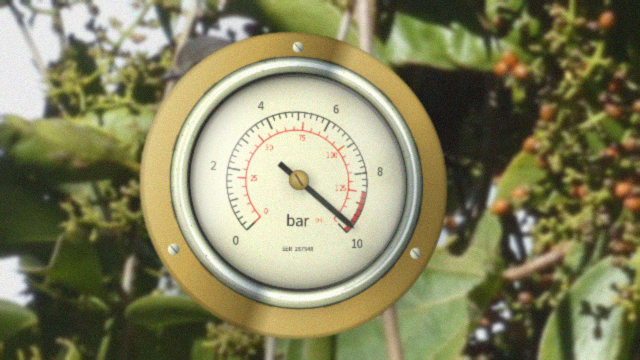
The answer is 9.8 bar
